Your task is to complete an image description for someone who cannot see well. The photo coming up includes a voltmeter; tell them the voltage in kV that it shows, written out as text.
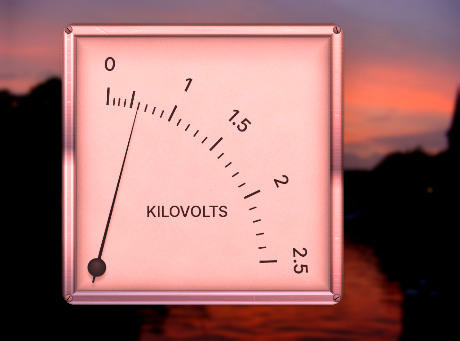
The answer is 0.6 kV
